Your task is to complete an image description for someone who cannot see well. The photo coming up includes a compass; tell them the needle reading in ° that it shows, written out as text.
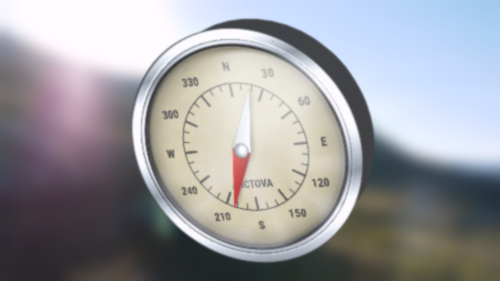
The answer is 200 °
